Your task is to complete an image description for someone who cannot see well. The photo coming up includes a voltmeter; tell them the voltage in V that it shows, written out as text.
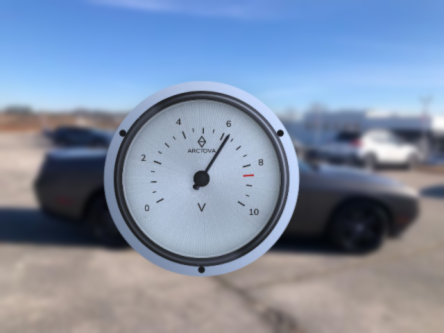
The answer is 6.25 V
